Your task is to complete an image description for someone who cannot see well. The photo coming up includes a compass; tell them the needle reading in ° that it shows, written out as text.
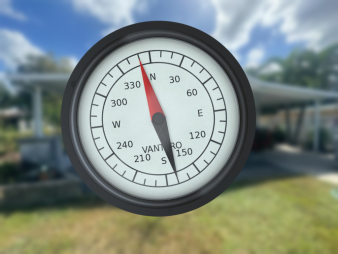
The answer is 350 °
